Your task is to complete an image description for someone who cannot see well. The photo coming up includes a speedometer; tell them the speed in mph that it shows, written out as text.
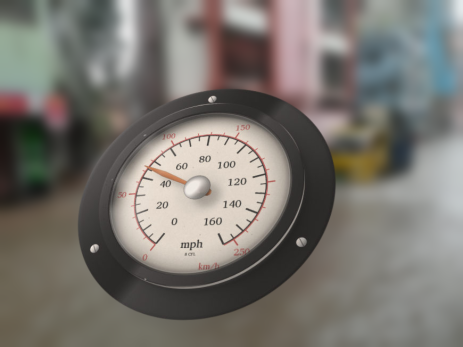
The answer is 45 mph
